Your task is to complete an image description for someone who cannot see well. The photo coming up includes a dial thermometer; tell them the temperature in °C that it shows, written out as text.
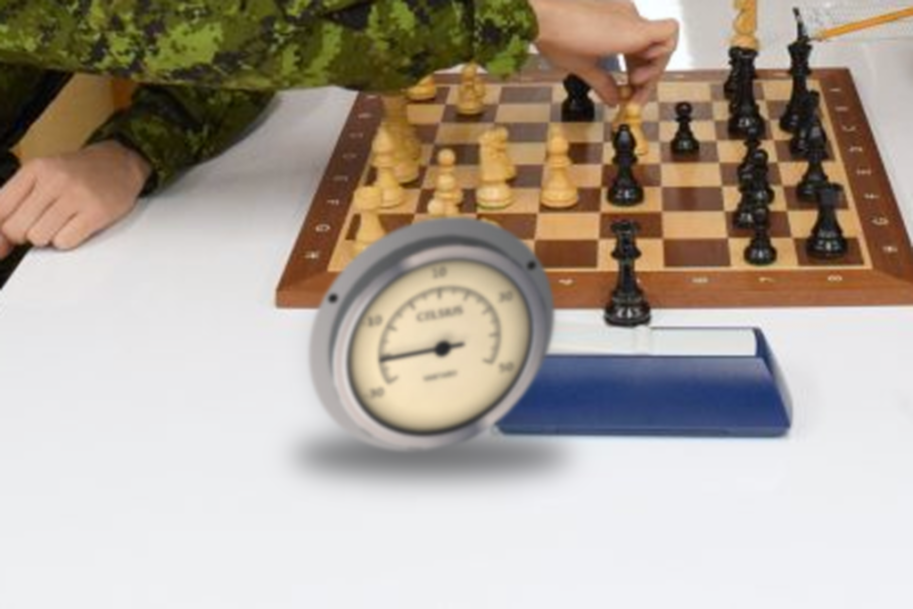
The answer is -20 °C
